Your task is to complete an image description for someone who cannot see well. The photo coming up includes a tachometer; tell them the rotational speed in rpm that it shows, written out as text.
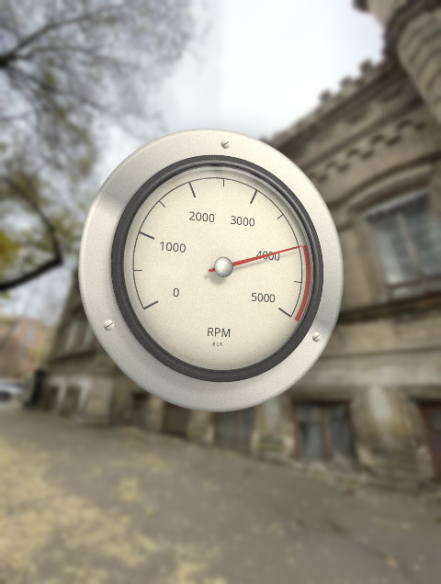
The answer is 4000 rpm
